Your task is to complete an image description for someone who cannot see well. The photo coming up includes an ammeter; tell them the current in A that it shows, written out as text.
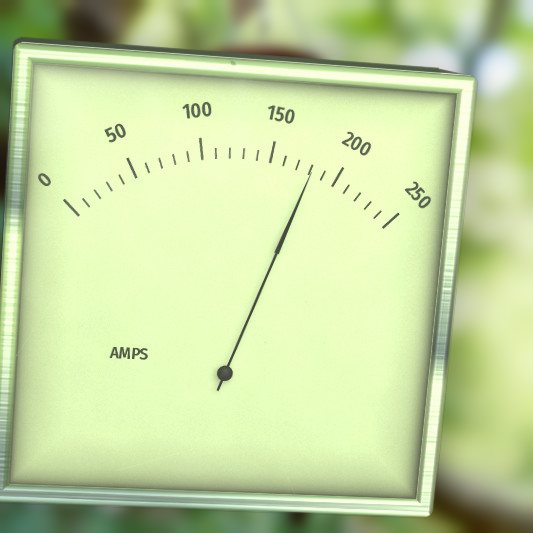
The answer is 180 A
